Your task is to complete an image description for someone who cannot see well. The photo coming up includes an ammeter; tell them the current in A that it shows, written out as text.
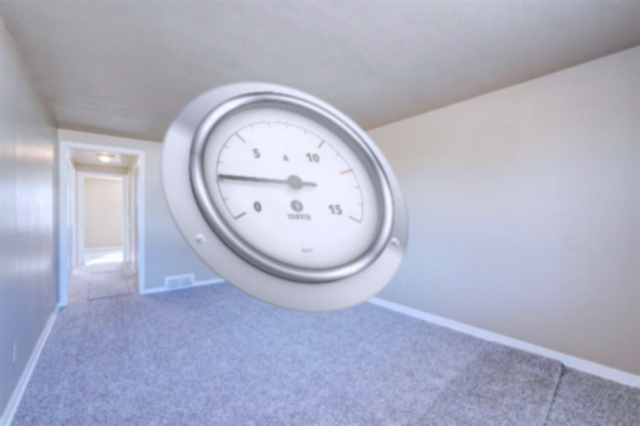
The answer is 2 A
